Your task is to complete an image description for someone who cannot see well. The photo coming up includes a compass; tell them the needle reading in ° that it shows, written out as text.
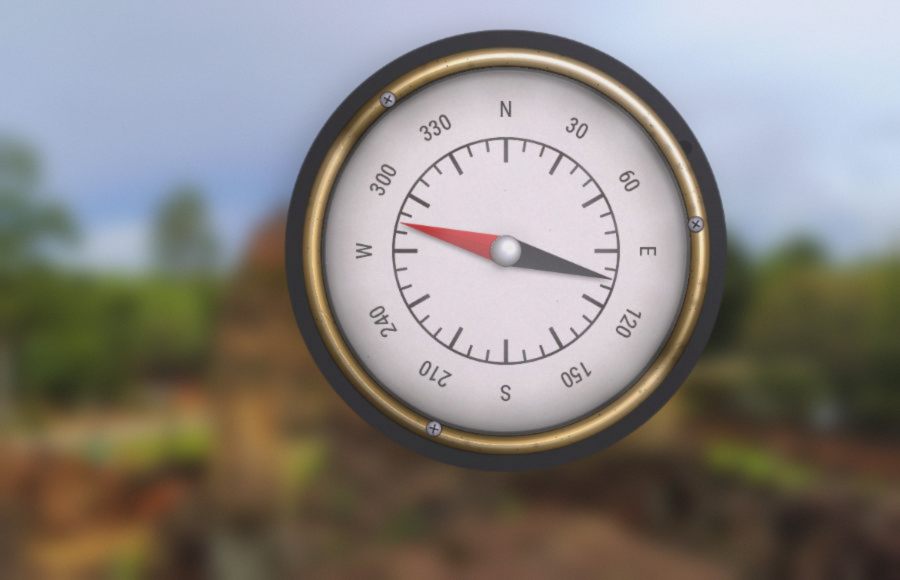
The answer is 285 °
